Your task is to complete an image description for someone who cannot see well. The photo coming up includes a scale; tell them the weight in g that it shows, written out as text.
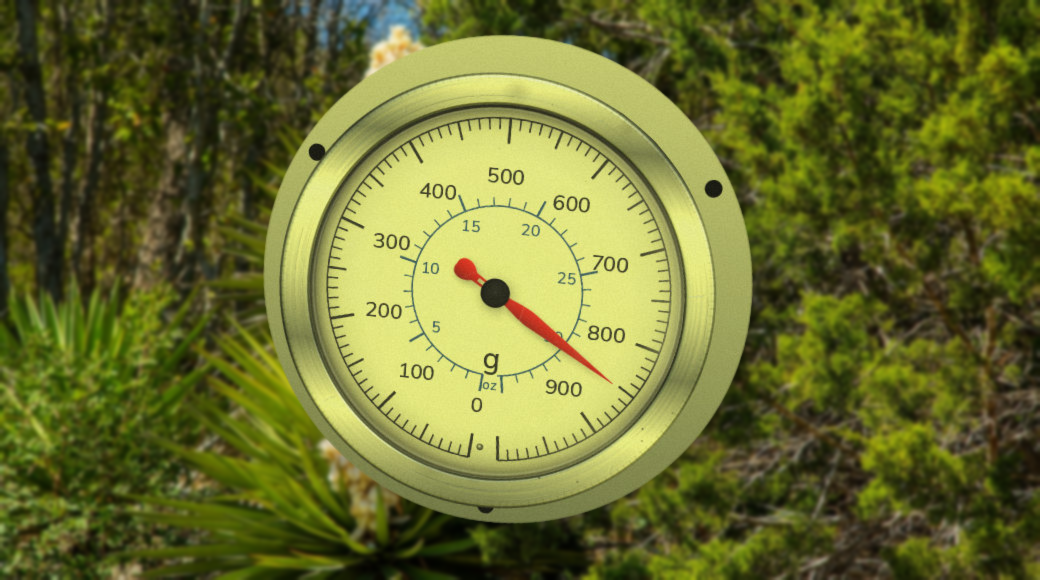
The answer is 850 g
